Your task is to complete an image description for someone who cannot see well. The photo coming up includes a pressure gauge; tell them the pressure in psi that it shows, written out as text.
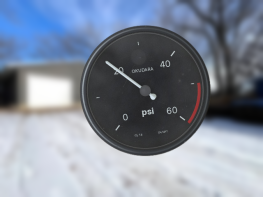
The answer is 20 psi
